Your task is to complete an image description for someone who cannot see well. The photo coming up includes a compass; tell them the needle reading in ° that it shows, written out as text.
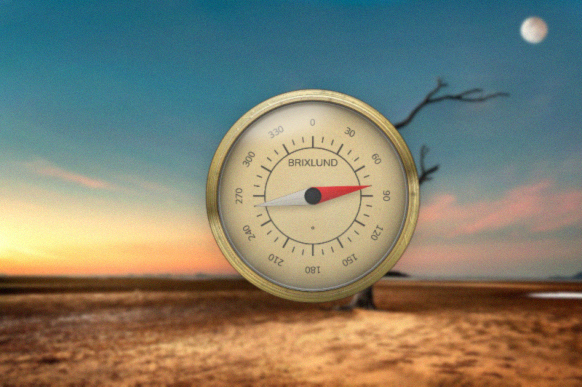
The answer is 80 °
